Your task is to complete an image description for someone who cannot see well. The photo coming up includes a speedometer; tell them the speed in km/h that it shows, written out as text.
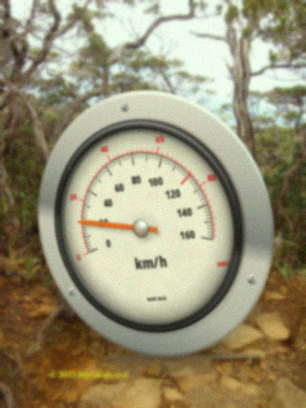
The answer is 20 km/h
